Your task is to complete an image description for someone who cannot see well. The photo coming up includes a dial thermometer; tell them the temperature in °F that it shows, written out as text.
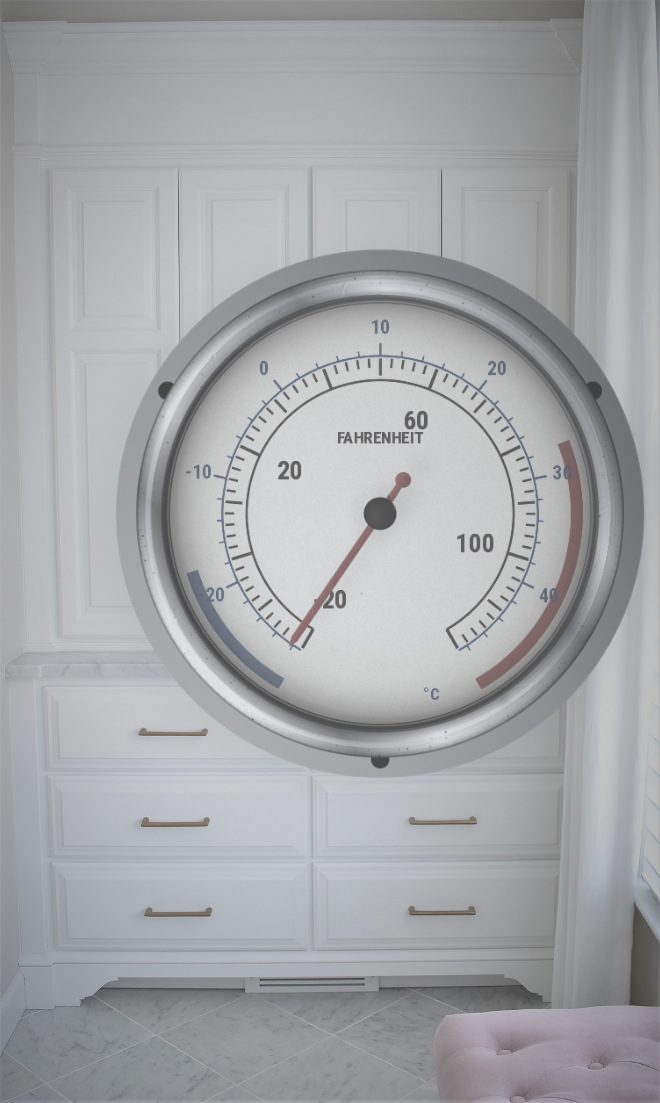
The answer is -18 °F
